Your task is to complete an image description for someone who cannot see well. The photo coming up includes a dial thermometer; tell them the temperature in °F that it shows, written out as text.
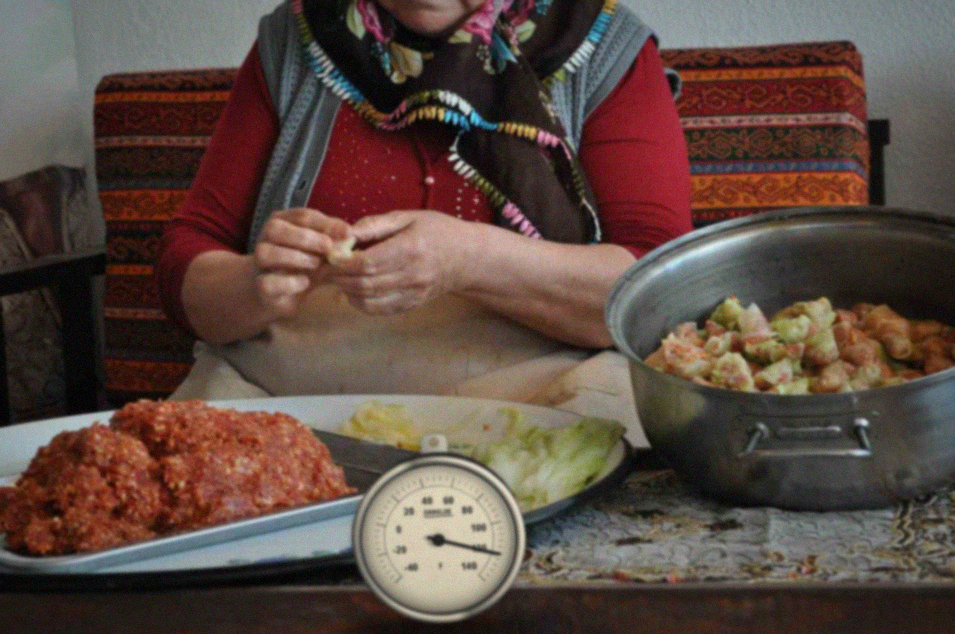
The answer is 120 °F
